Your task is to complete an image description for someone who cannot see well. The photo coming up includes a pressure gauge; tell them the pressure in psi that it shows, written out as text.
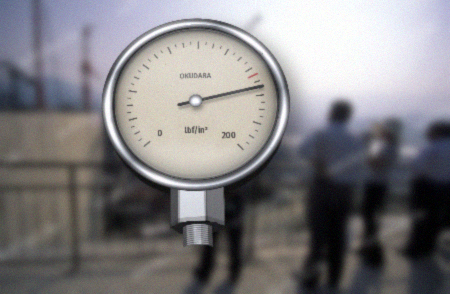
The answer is 155 psi
